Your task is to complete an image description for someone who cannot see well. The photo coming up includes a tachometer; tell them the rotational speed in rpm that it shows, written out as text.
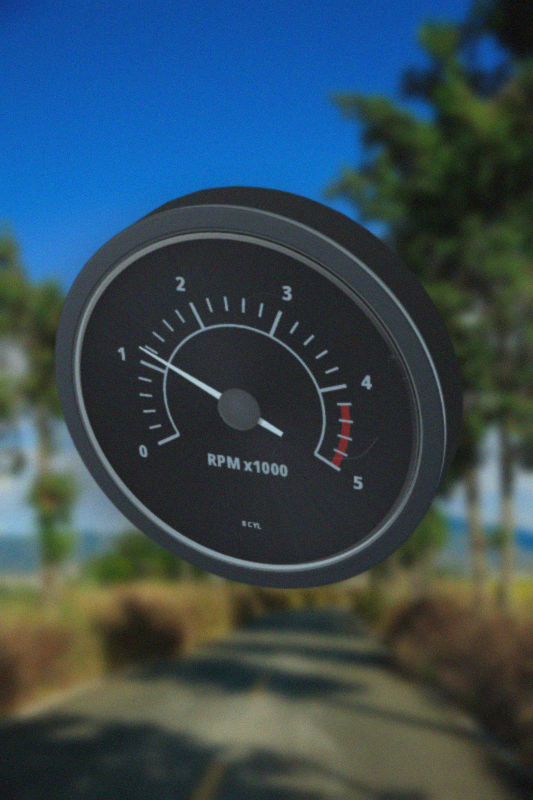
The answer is 1200 rpm
